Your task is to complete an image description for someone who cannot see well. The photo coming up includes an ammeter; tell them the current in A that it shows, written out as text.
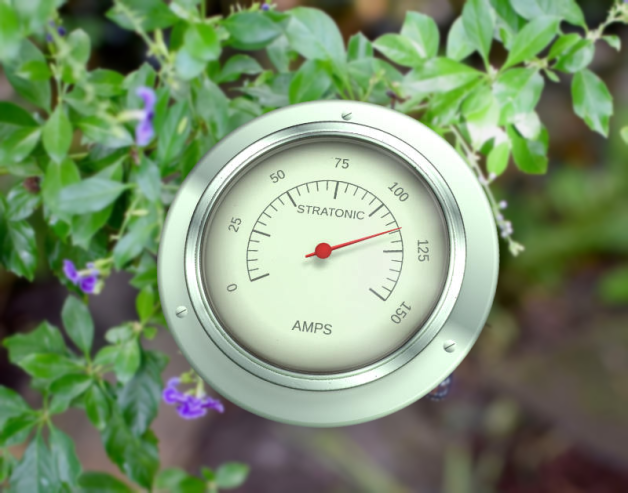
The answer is 115 A
